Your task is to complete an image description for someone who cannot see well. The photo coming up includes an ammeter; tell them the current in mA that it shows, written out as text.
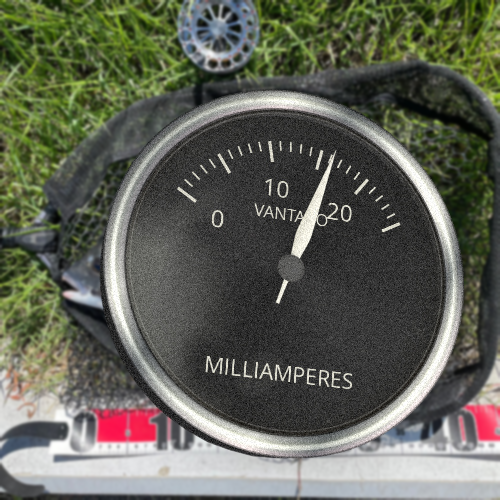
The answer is 16 mA
